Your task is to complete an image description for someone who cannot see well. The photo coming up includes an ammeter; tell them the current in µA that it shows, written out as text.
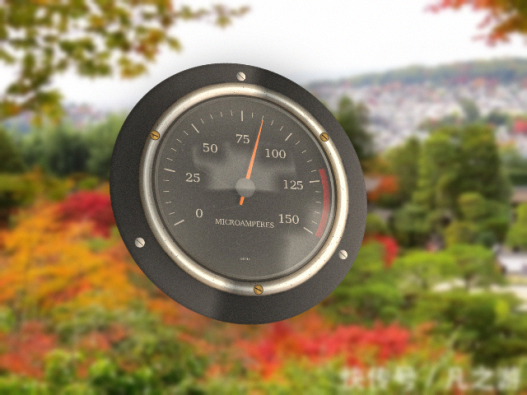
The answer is 85 µA
